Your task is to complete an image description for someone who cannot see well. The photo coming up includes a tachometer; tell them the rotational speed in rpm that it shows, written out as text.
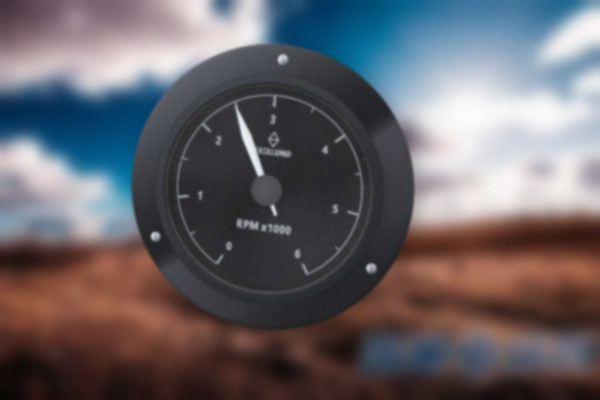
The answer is 2500 rpm
